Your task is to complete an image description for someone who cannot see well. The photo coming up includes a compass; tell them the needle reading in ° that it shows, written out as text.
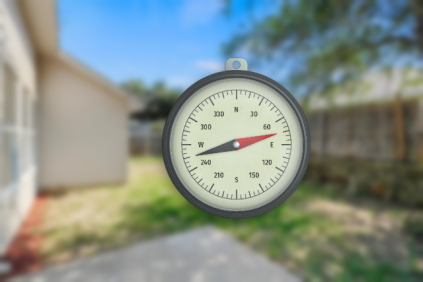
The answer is 75 °
